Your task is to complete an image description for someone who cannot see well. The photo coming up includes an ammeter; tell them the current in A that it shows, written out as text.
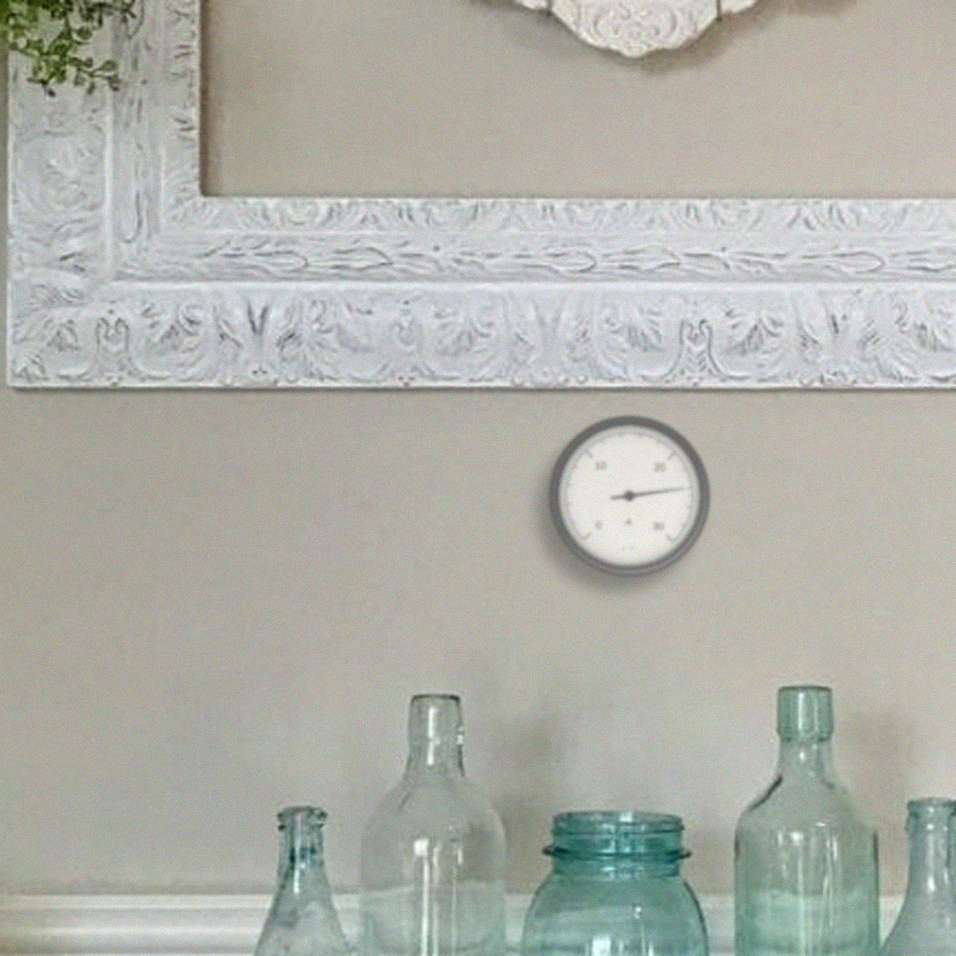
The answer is 24 A
